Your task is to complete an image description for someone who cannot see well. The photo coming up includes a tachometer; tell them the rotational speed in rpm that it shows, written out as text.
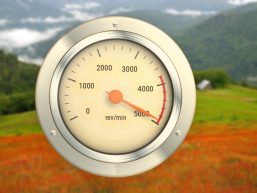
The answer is 4900 rpm
